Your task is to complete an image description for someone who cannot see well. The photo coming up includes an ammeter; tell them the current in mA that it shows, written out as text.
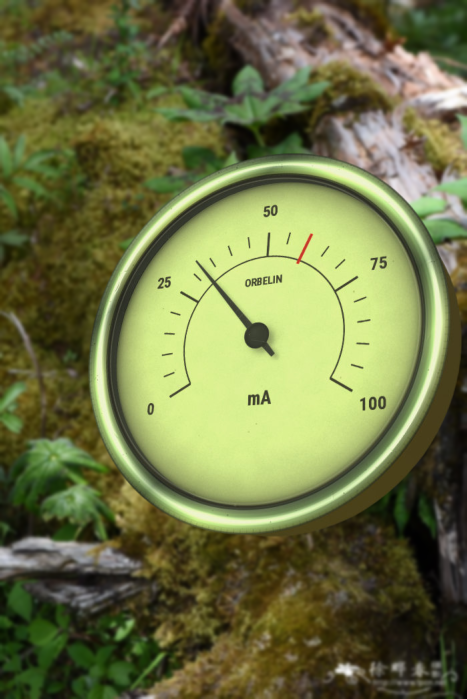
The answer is 32.5 mA
